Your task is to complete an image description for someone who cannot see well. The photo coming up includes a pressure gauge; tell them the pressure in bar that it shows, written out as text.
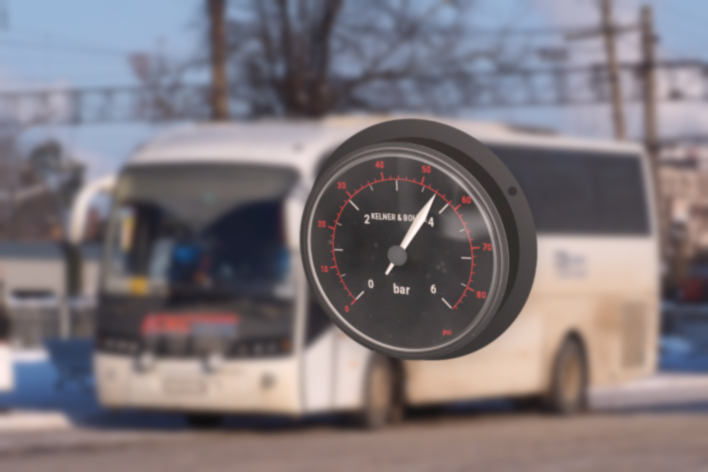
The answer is 3.75 bar
